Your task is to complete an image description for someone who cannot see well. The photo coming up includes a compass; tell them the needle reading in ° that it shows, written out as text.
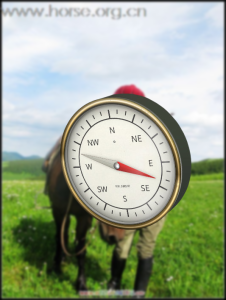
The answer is 110 °
